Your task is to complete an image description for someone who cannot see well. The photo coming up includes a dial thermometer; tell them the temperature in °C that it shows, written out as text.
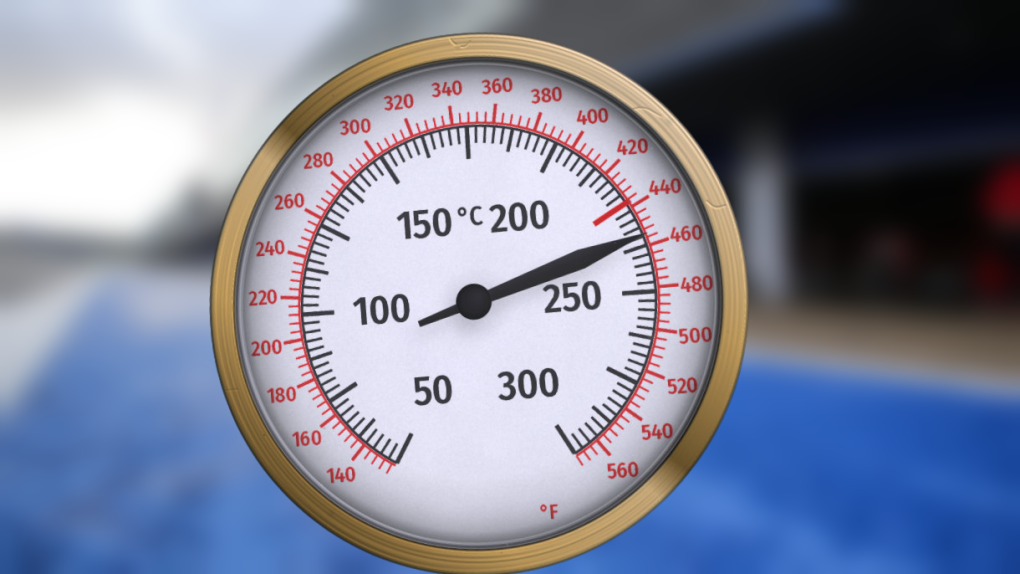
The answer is 235 °C
